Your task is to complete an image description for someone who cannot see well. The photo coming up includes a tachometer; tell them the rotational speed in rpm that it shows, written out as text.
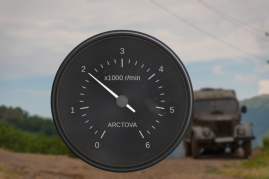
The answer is 2000 rpm
